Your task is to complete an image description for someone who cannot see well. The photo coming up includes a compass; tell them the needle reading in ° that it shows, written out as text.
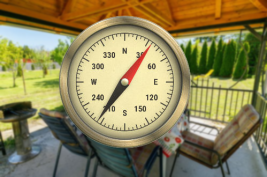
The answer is 35 °
